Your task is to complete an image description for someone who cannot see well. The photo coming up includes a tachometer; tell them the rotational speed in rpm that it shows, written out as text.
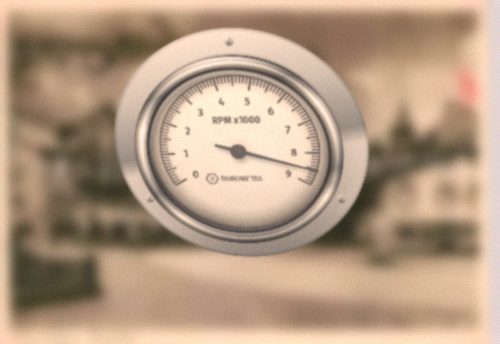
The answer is 8500 rpm
